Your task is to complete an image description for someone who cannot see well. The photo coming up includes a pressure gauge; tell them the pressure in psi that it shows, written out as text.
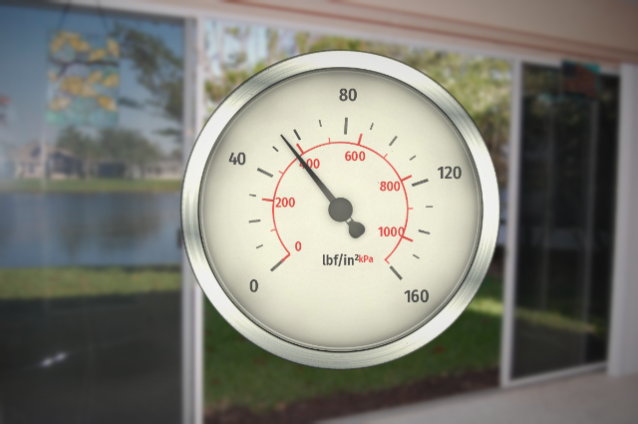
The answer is 55 psi
